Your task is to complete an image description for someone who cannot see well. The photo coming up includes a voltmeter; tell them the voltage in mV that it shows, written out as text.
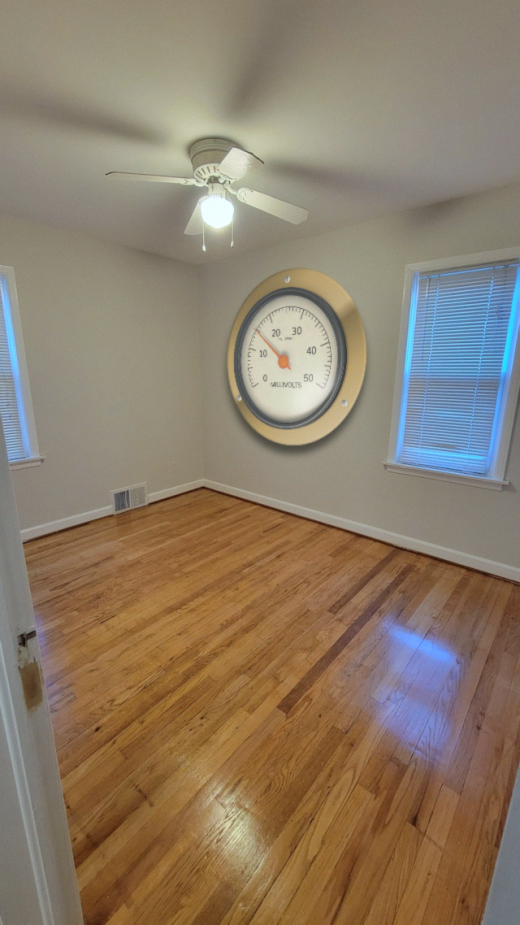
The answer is 15 mV
